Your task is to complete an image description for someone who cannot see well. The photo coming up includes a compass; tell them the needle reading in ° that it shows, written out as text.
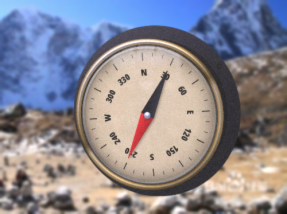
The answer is 210 °
